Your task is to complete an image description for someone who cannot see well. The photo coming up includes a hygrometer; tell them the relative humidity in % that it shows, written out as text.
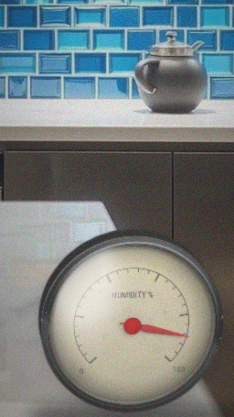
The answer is 88 %
